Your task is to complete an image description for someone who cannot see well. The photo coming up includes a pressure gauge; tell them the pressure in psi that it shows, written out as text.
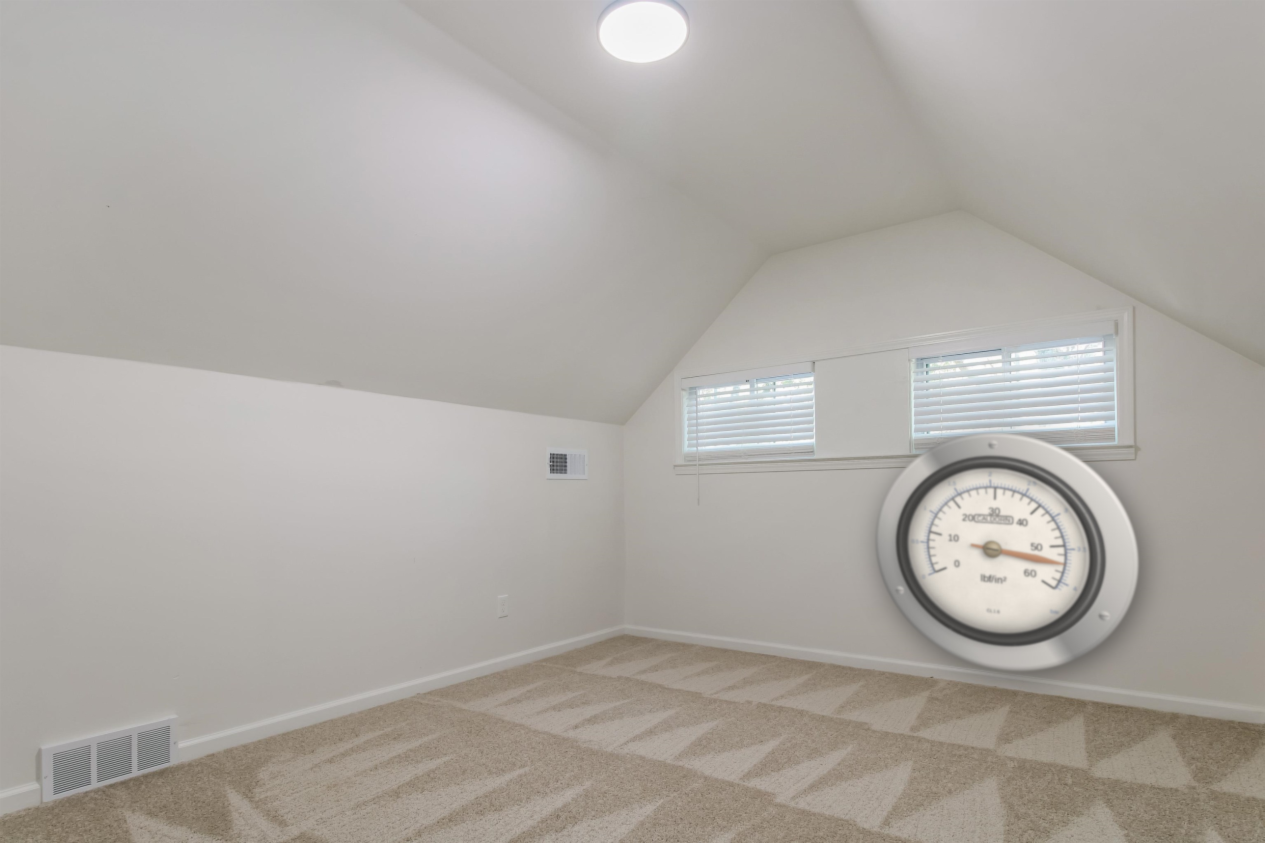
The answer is 54 psi
